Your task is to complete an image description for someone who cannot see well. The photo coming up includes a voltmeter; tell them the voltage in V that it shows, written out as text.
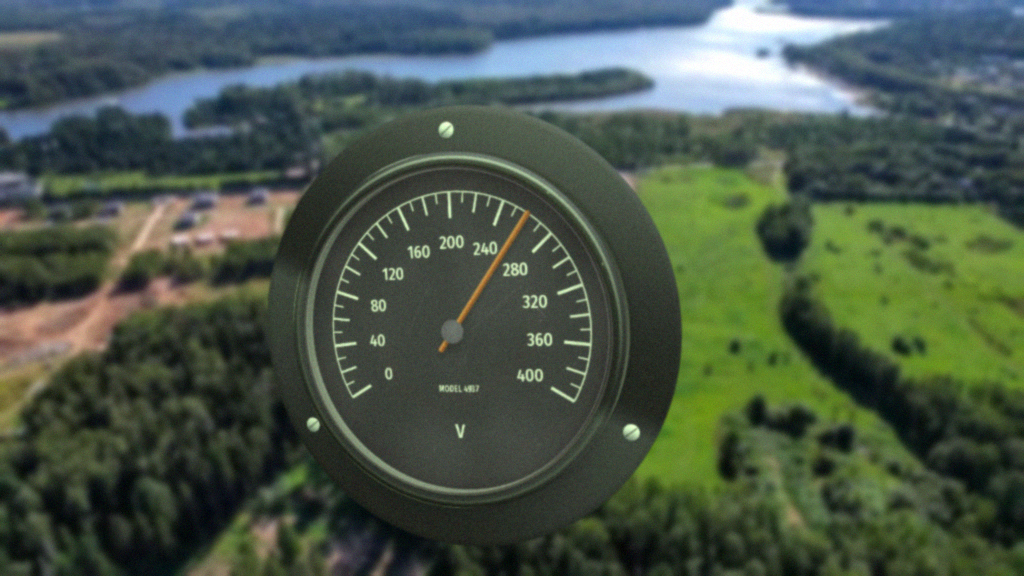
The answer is 260 V
